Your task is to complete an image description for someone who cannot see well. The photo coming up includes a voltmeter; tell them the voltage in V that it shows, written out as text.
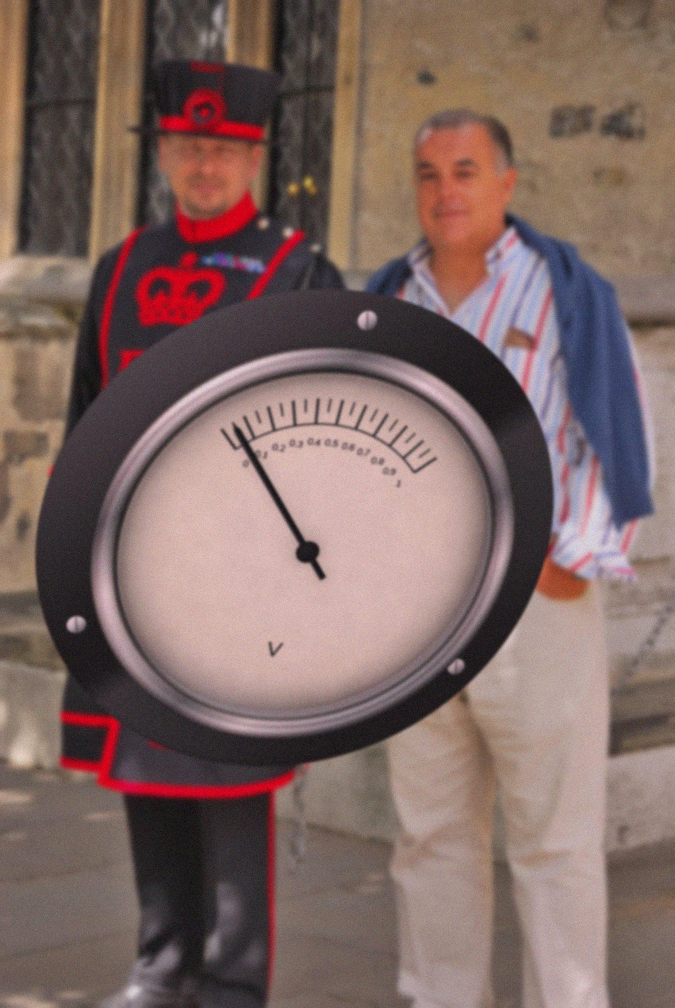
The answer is 0.05 V
